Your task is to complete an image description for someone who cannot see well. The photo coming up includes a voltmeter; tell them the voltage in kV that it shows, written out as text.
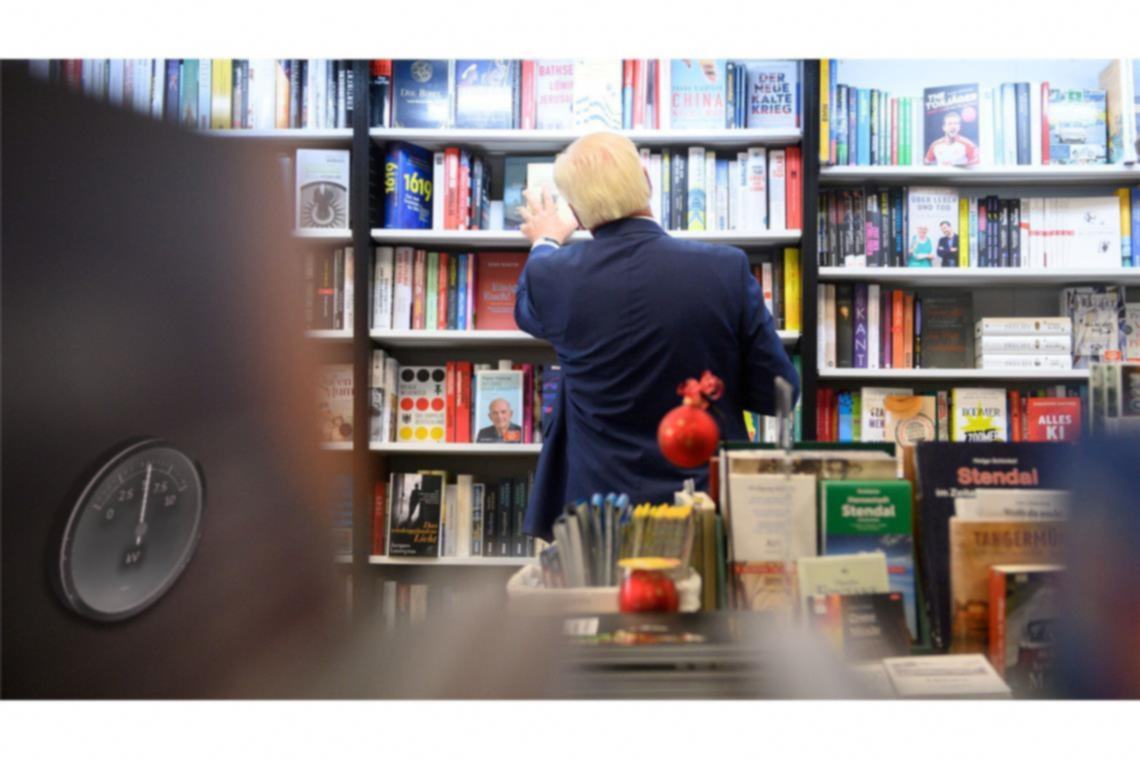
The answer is 5 kV
